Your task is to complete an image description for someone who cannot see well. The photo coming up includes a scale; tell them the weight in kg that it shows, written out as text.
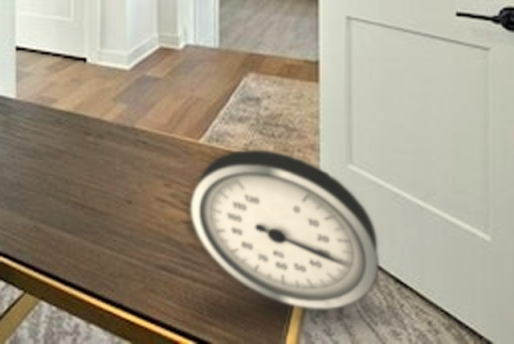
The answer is 30 kg
